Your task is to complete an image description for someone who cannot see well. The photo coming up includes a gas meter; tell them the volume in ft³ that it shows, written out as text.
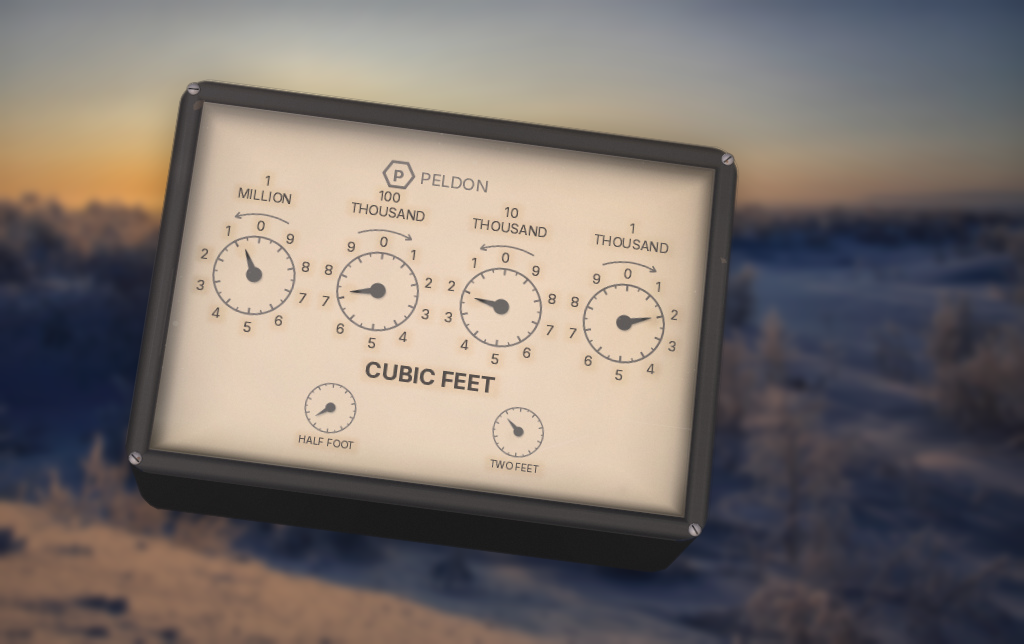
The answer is 72200 ft³
